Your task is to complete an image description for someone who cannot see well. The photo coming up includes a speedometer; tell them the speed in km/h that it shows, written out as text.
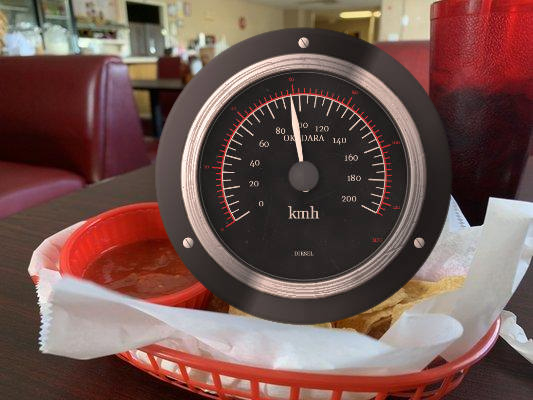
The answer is 95 km/h
